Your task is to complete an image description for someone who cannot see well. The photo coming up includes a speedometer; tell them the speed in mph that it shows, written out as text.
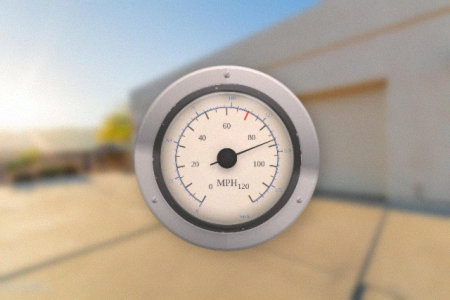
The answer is 87.5 mph
